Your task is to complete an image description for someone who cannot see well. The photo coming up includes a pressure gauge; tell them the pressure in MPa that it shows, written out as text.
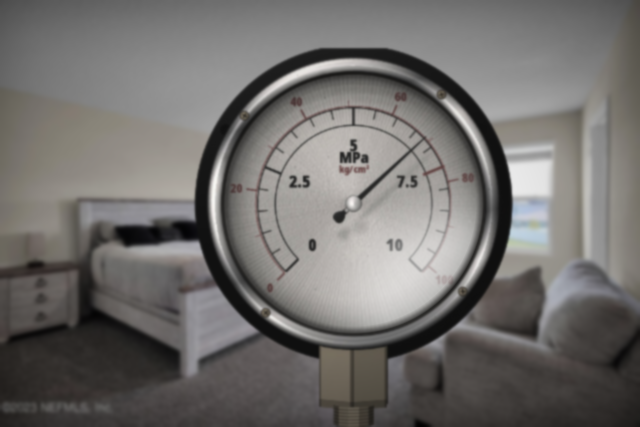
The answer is 6.75 MPa
